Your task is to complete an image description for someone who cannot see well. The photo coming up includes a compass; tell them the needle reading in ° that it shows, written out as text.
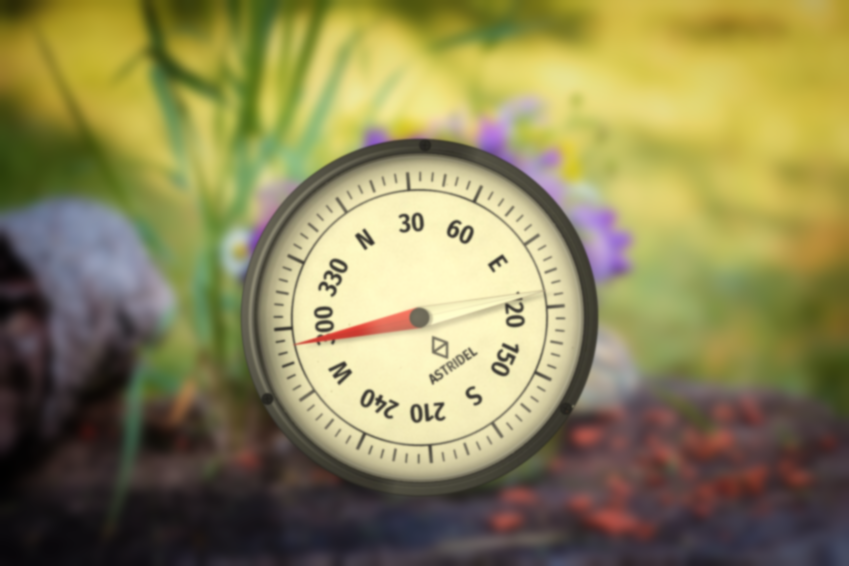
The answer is 292.5 °
